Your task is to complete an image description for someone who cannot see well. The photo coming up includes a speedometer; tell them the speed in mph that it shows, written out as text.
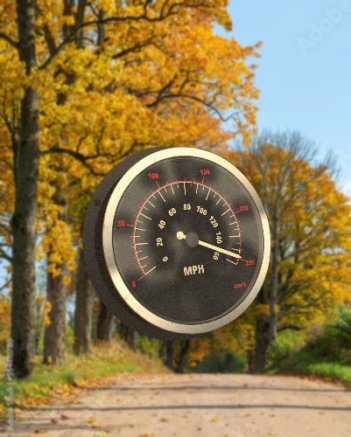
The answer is 155 mph
